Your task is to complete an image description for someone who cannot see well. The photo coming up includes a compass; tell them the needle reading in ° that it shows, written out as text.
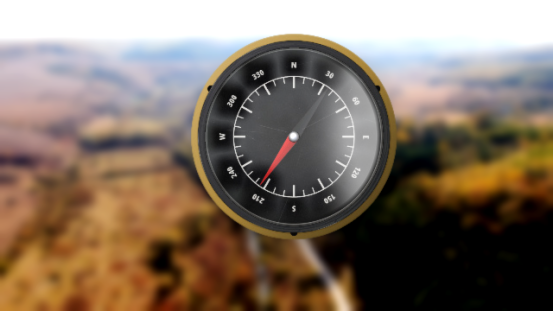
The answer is 215 °
